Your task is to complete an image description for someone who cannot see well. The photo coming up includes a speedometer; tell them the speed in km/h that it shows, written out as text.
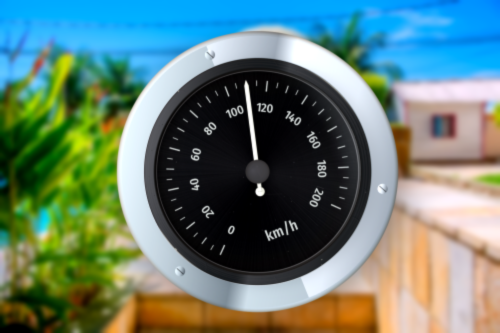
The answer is 110 km/h
